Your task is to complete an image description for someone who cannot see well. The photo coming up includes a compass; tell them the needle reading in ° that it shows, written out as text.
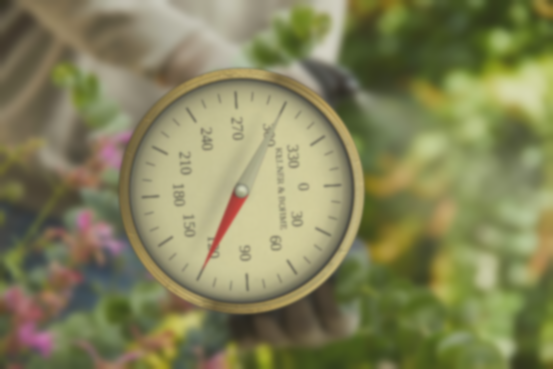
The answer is 120 °
